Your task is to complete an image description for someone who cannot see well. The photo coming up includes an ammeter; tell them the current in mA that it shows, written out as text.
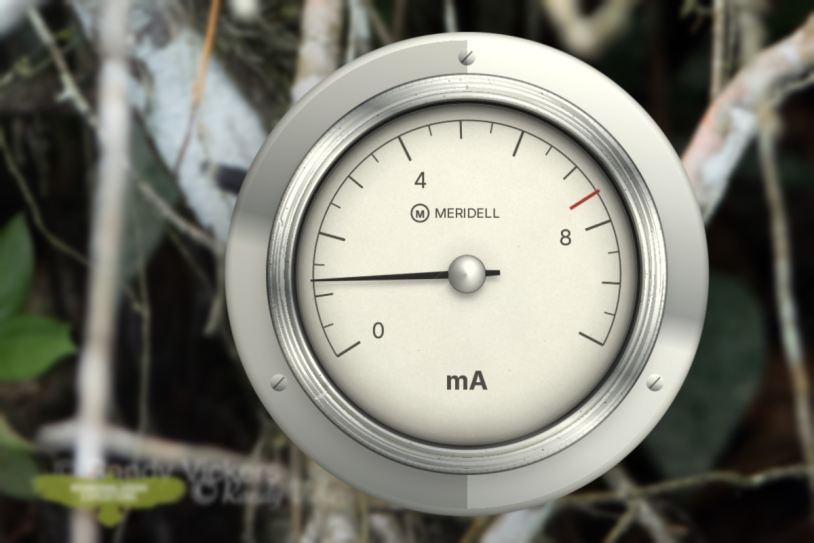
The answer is 1.25 mA
